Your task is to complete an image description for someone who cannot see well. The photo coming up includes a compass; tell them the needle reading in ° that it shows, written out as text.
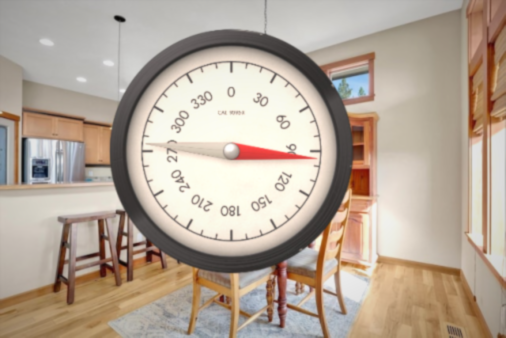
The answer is 95 °
